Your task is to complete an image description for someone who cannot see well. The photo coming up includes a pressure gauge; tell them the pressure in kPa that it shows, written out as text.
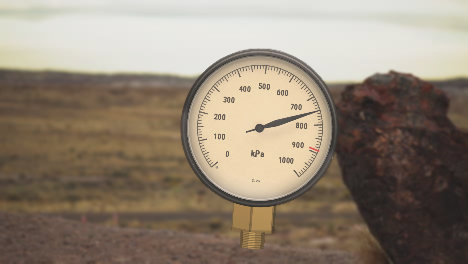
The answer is 750 kPa
